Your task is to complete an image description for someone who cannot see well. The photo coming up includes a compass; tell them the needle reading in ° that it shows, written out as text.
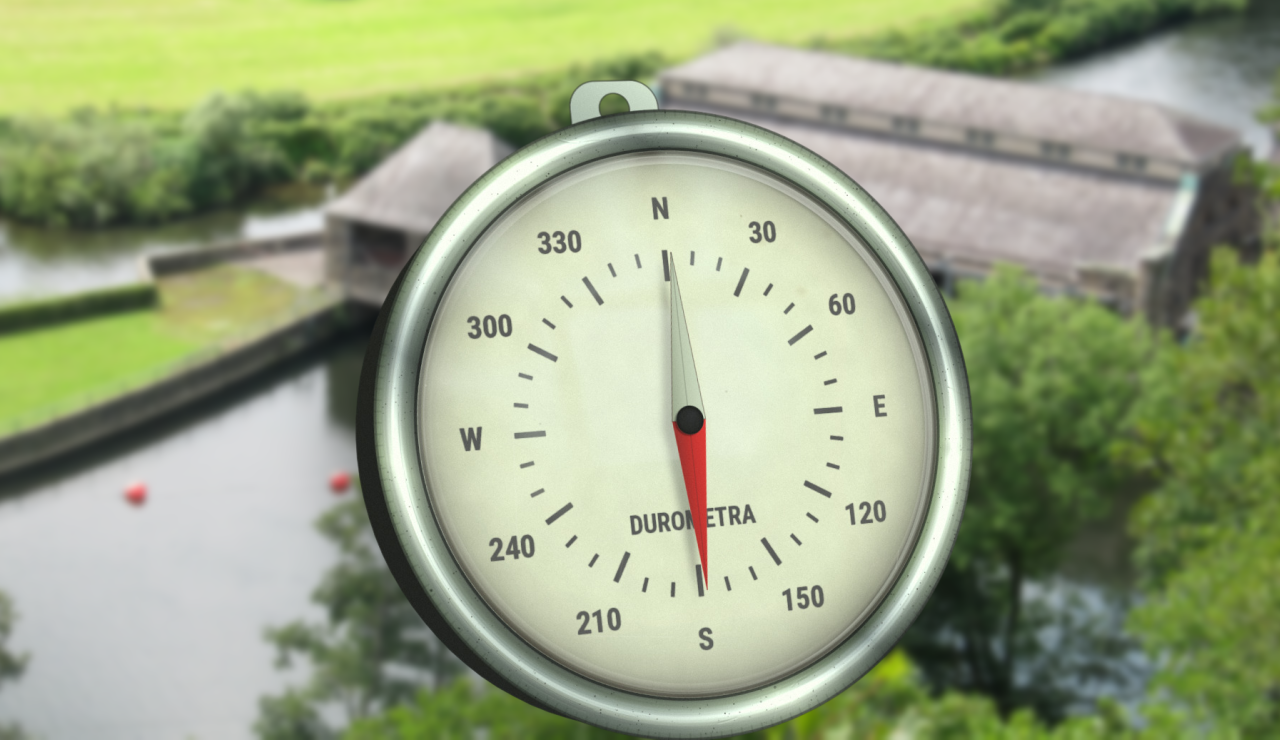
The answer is 180 °
